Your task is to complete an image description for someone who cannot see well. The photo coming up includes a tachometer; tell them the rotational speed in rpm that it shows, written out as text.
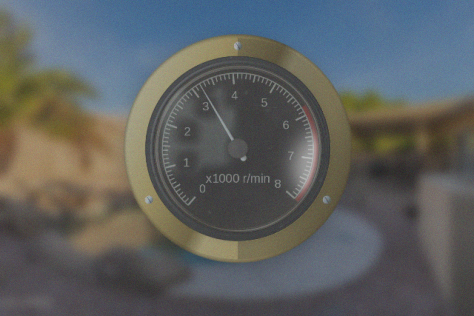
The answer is 3200 rpm
